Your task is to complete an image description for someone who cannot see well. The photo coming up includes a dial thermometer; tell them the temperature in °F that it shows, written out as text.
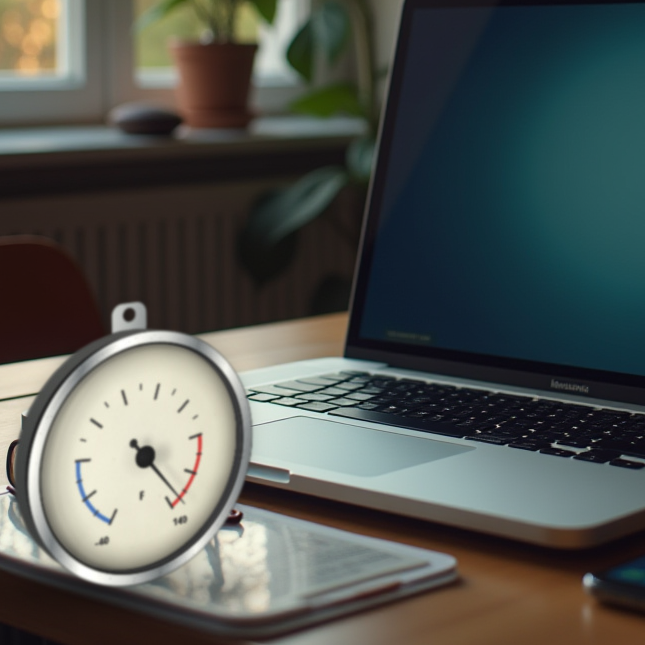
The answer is 135 °F
